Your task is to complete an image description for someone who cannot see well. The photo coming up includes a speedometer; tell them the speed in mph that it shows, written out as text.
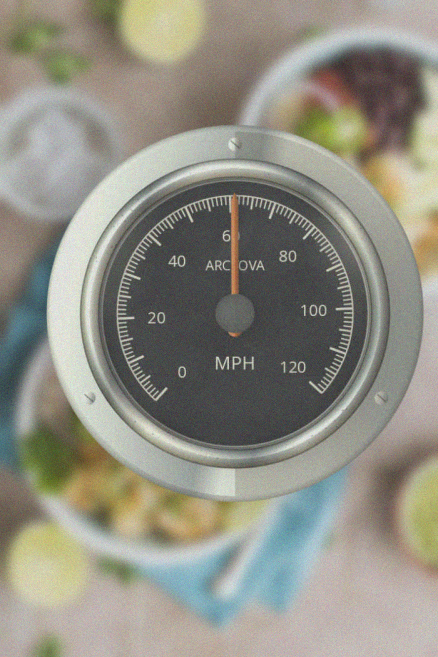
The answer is 61 mph
